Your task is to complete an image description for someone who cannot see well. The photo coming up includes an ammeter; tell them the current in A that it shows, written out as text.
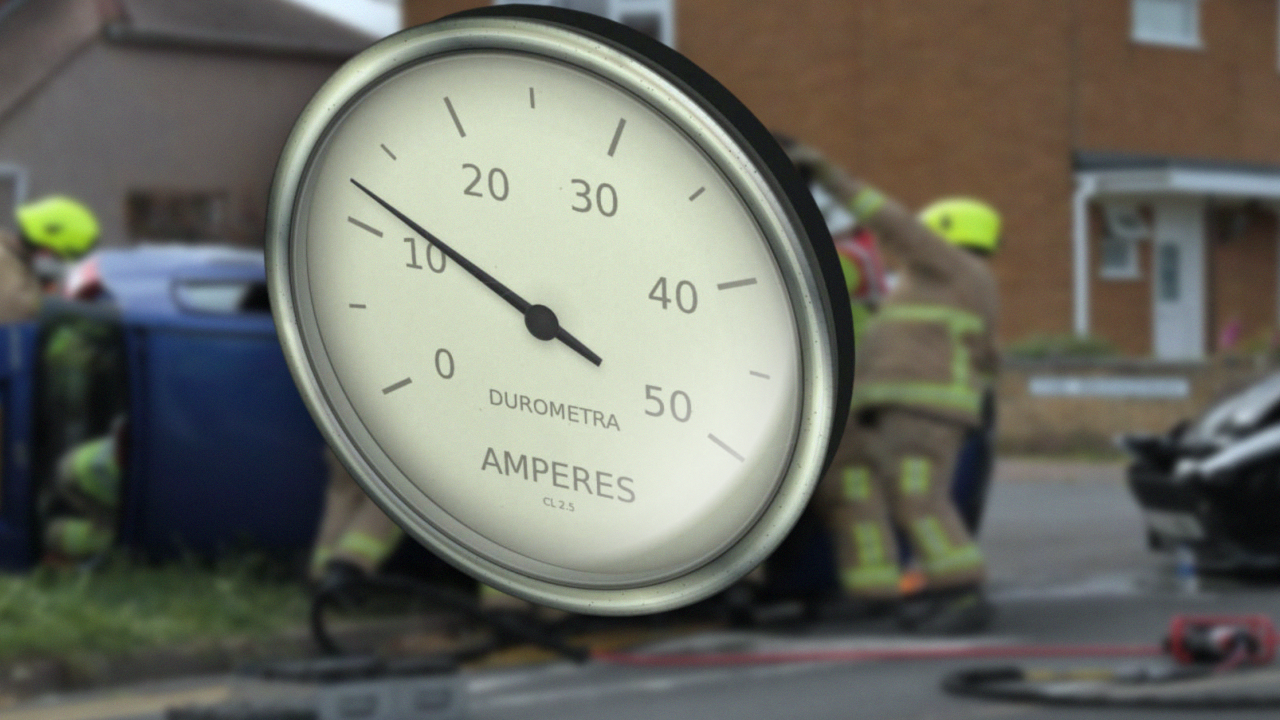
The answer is 12.5 A
